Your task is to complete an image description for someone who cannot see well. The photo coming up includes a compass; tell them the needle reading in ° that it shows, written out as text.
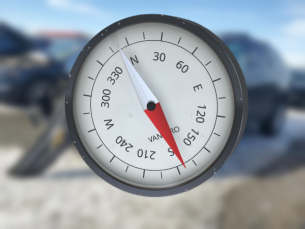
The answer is 172.5 °
